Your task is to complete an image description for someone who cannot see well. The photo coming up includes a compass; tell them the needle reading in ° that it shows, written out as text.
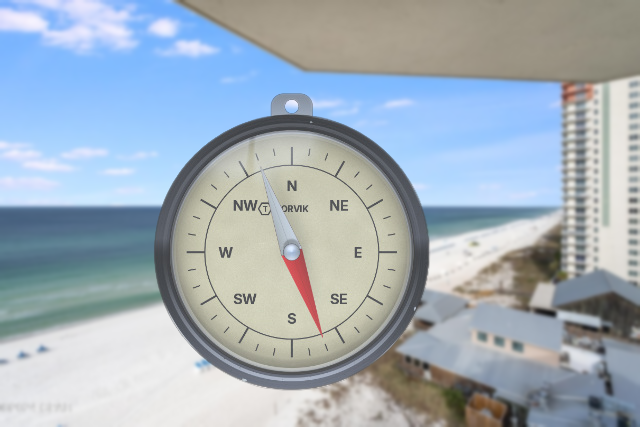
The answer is 160 °
